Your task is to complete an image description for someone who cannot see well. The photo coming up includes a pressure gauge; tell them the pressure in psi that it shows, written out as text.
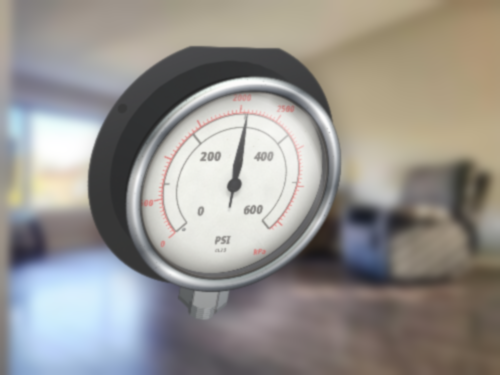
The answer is 300 psi
